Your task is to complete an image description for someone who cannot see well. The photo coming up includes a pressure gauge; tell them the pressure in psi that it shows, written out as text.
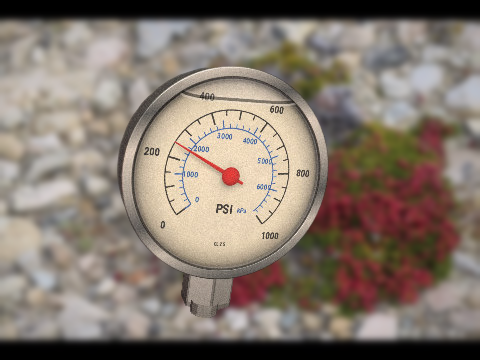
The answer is 250 psi
